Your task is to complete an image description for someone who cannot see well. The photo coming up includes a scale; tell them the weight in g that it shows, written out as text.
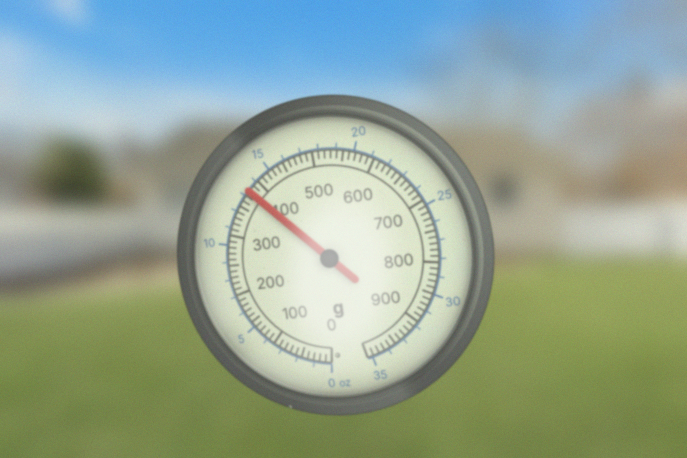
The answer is 380 g
